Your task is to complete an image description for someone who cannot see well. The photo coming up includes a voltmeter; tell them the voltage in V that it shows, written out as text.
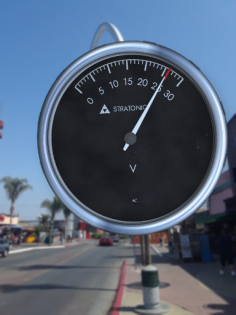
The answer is 26 V
